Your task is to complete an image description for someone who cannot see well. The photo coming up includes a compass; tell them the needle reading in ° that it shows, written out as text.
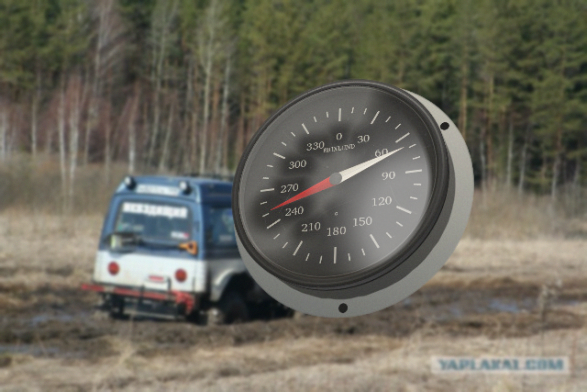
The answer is 250 °
